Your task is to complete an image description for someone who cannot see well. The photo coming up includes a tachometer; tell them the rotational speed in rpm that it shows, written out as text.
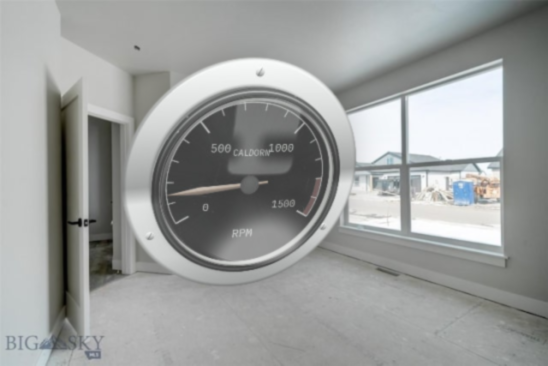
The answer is 150 rpm
